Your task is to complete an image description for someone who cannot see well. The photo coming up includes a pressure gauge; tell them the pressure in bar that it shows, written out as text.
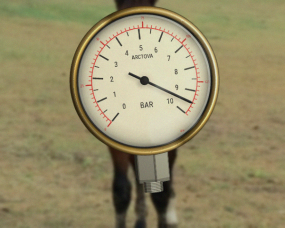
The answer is 9.5 bar
